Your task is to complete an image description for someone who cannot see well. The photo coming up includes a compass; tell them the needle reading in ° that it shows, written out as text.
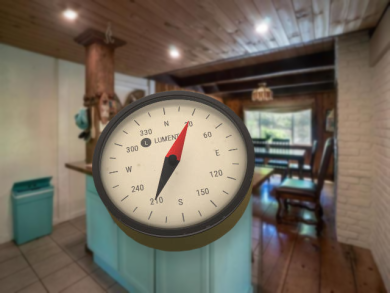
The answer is 30 °
